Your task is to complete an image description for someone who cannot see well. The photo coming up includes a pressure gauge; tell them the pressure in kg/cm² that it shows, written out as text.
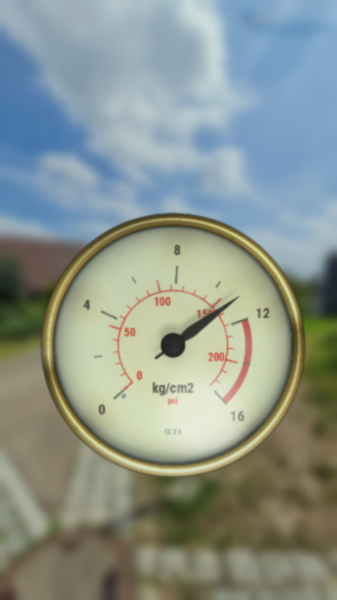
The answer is 11 kg/cm²
